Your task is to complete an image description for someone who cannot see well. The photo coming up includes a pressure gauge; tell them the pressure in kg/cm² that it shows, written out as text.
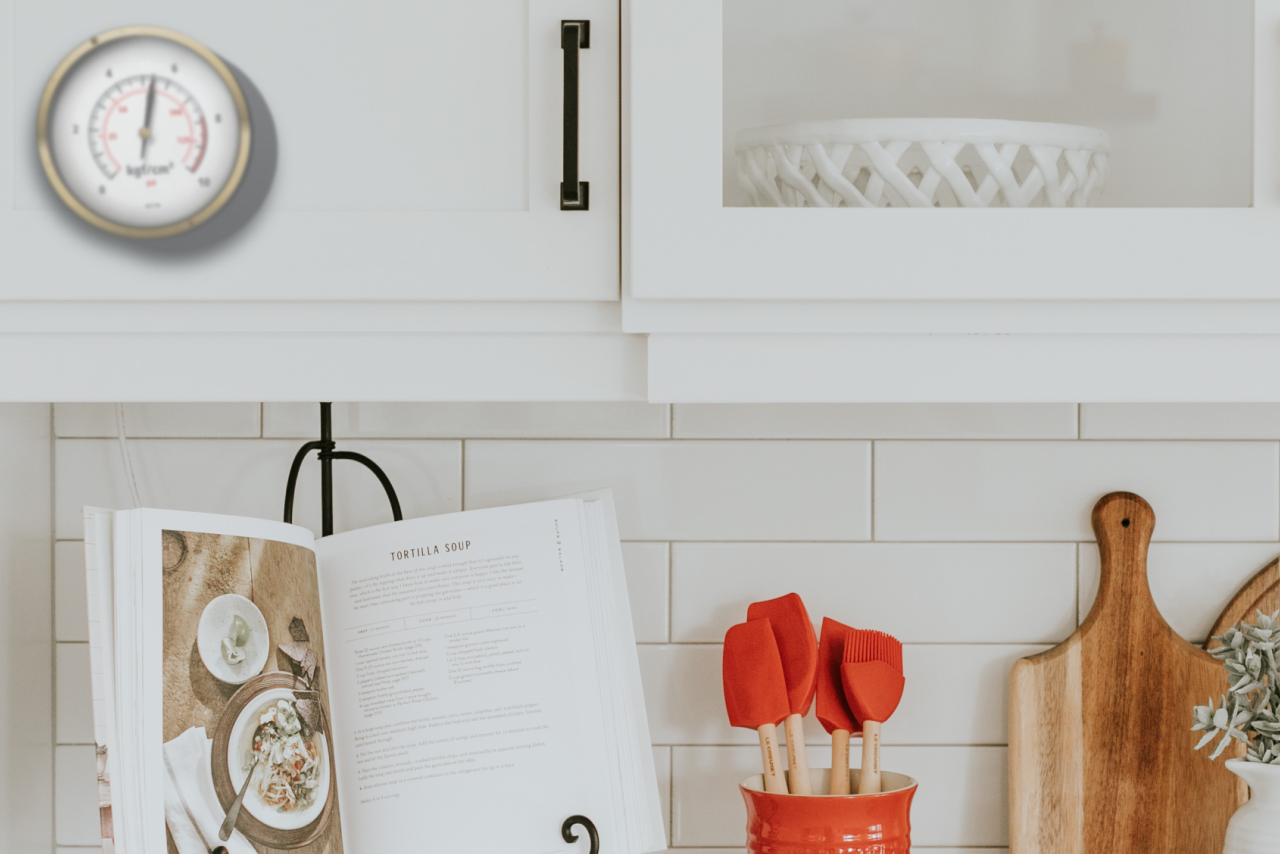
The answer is 5.5 kg/cm²
